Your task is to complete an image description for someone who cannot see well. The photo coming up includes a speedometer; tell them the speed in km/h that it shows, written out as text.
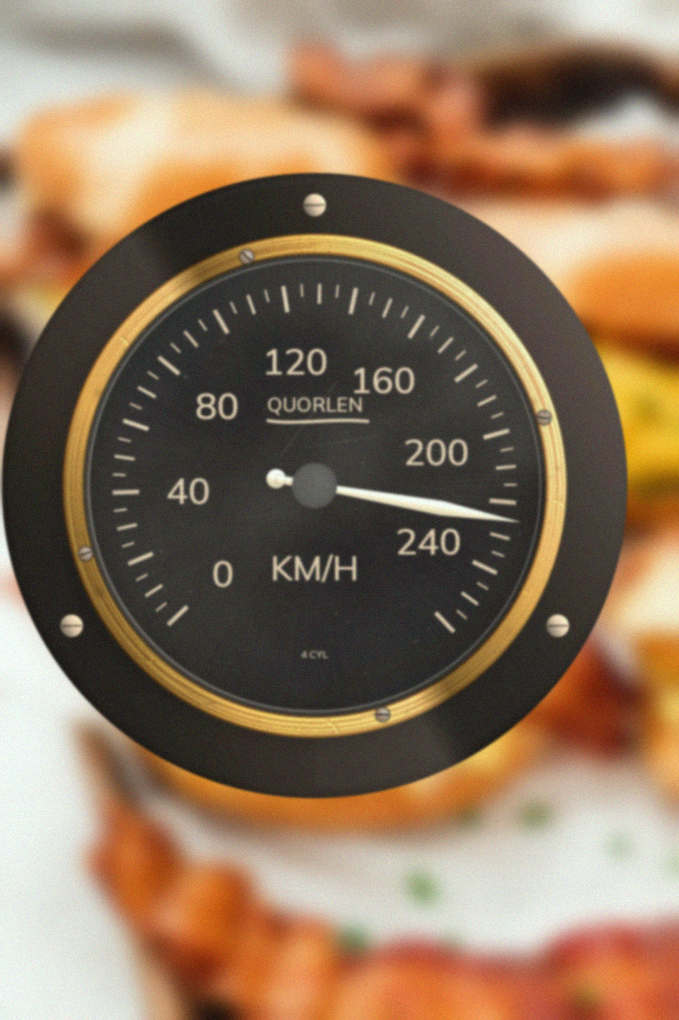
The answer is 225 km/h
